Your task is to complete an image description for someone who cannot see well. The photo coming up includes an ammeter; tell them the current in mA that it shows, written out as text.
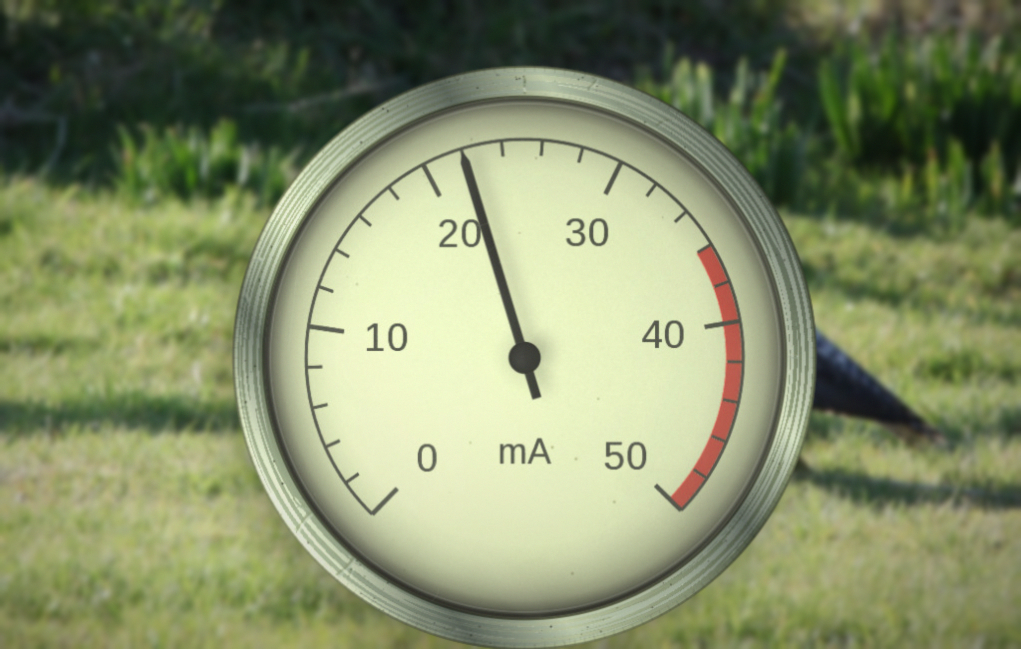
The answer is 22 mA
